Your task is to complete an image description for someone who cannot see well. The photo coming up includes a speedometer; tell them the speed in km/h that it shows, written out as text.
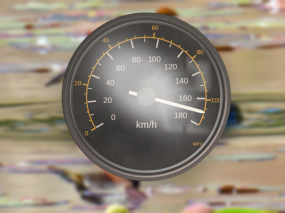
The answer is 170 km/h
